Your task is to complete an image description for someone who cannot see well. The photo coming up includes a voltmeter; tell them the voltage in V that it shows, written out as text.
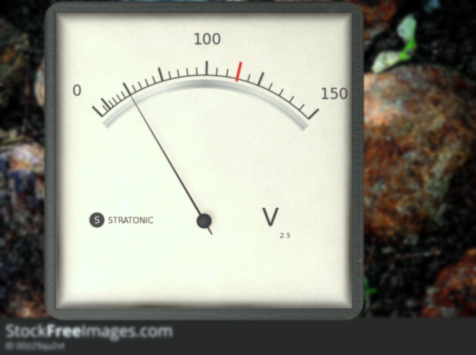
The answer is 50 V
